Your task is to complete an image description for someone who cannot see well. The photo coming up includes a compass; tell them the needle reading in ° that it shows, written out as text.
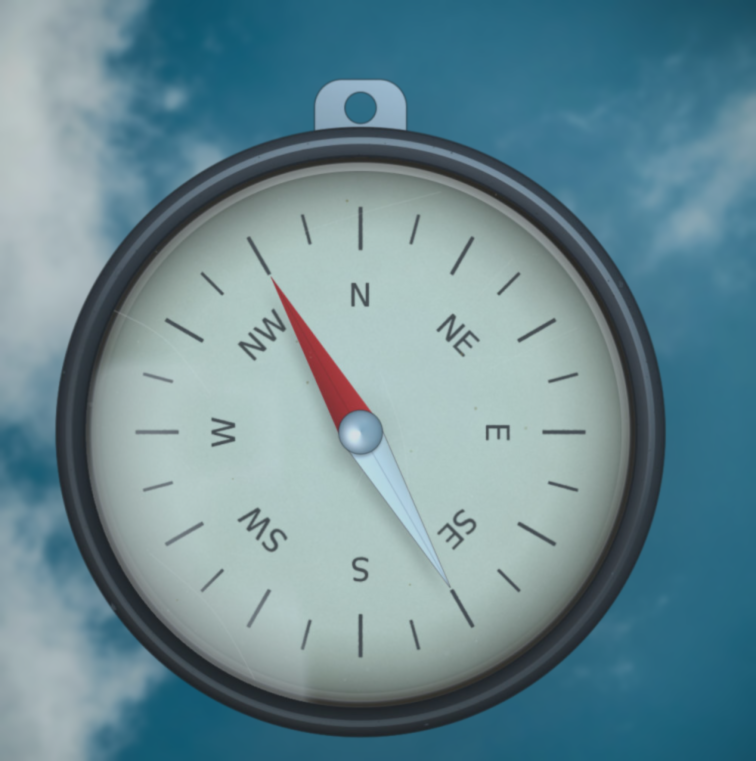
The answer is 330 °
